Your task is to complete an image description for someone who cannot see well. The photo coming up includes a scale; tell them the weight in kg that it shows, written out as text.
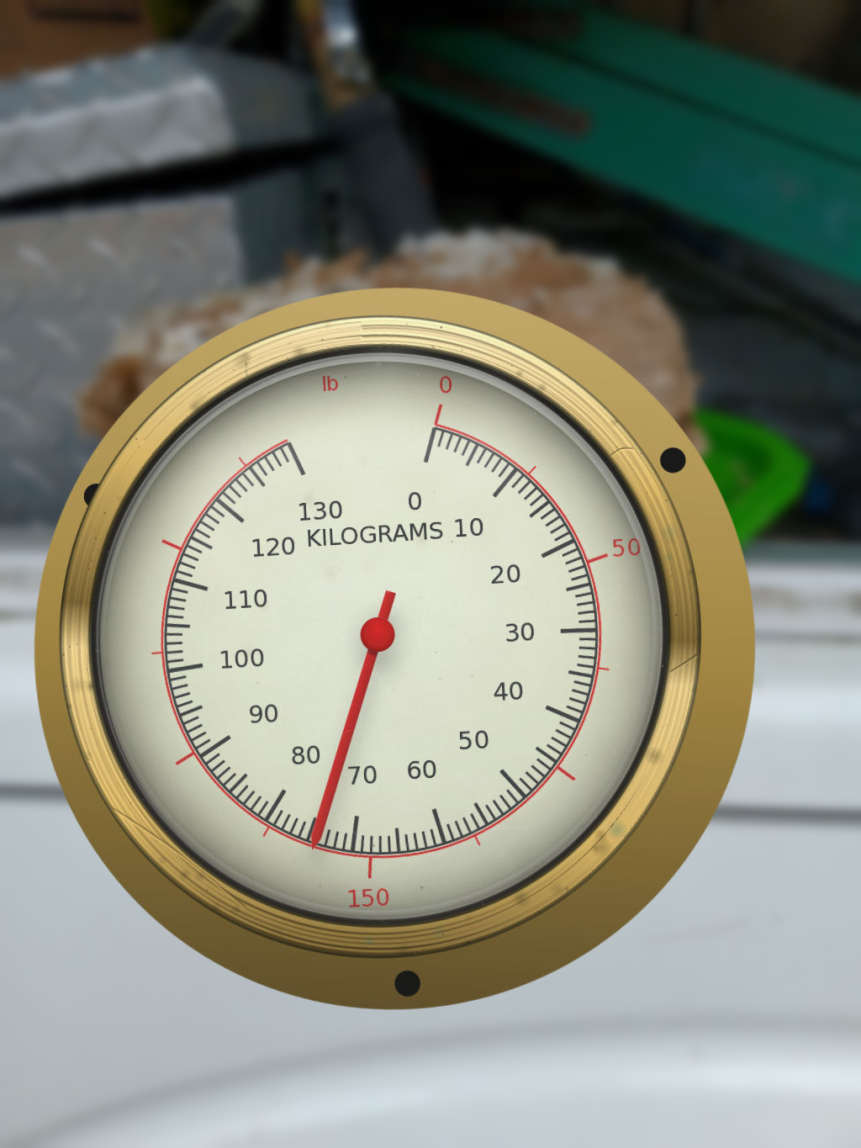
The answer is 74 kg
